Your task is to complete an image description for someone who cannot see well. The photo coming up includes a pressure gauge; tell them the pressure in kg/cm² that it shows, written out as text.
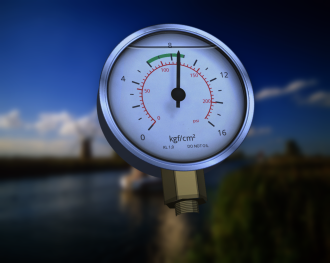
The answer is 8.5 kg/cm²
